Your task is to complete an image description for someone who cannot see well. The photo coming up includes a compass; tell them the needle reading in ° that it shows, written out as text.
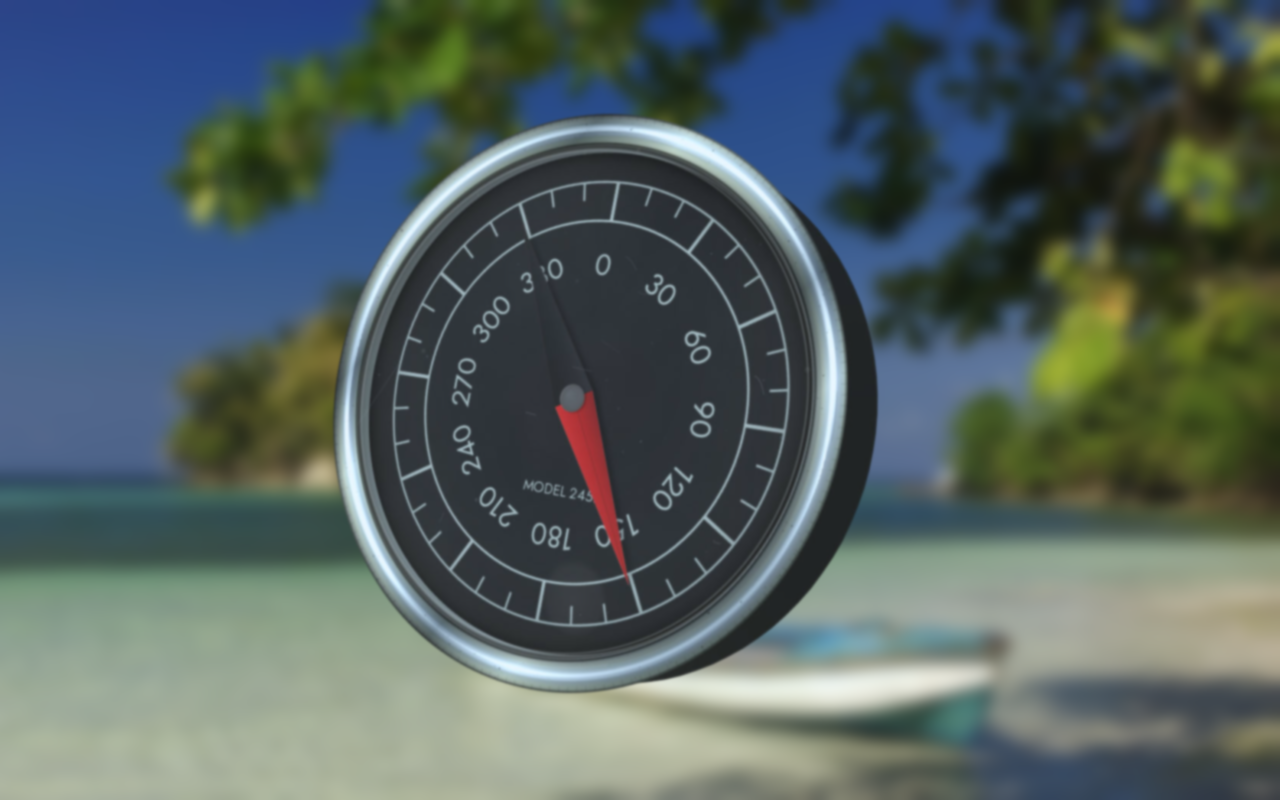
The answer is 150 °
